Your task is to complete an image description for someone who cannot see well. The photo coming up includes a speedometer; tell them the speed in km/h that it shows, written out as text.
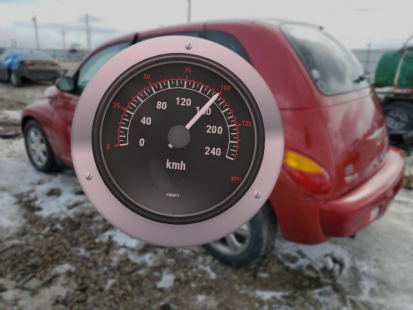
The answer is 160 km/h
